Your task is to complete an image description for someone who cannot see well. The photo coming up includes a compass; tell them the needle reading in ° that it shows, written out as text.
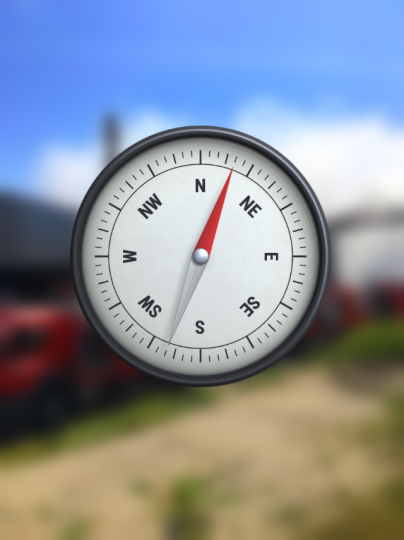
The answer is 20 °
